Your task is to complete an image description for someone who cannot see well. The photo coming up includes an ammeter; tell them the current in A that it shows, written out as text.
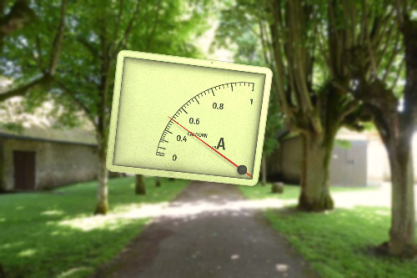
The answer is 0.5 A
